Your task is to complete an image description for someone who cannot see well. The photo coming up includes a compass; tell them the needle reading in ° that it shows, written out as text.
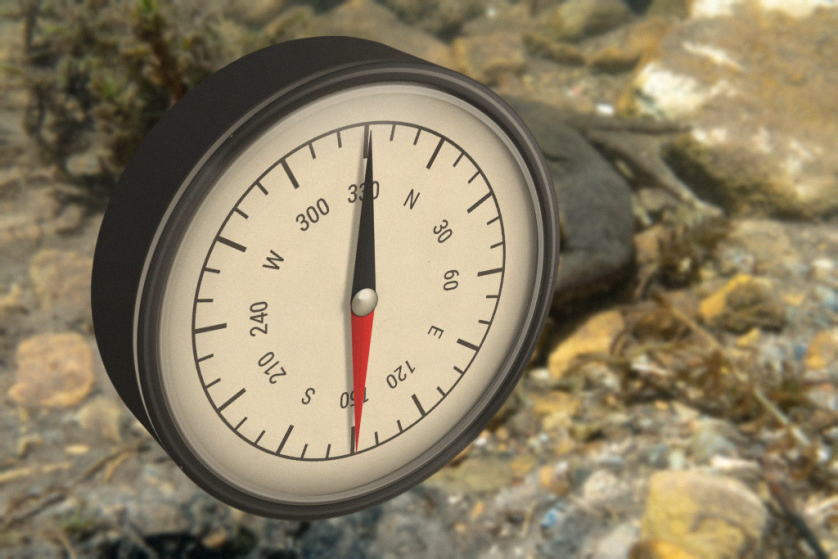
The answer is 150 °
